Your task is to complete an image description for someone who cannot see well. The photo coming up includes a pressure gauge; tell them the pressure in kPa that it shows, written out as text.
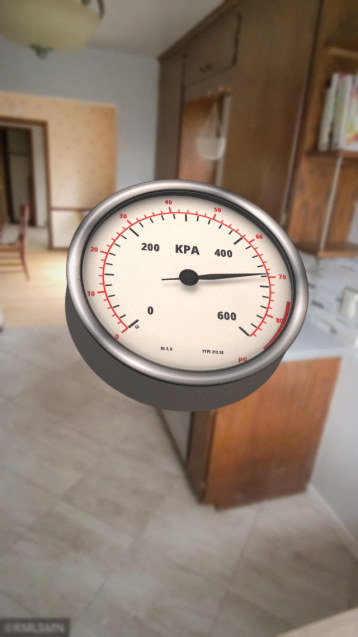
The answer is 480 kPa
